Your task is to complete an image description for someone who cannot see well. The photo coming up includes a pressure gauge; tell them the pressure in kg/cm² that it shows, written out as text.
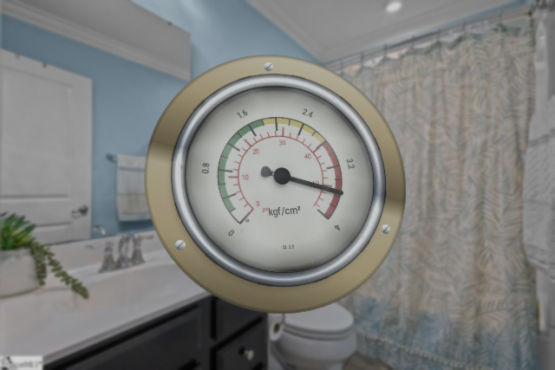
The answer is 3.6 kg/cm²
